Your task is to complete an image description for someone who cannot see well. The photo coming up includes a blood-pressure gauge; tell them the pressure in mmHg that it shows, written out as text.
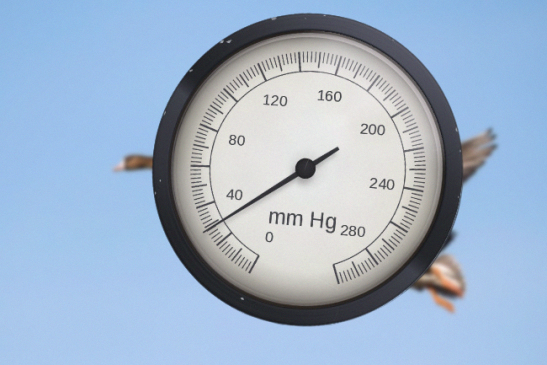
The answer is 28 mmHg
